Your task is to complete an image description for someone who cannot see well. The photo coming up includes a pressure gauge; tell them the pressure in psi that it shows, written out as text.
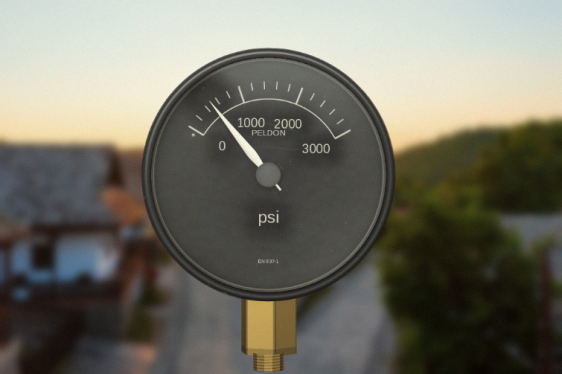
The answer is 500 psi
